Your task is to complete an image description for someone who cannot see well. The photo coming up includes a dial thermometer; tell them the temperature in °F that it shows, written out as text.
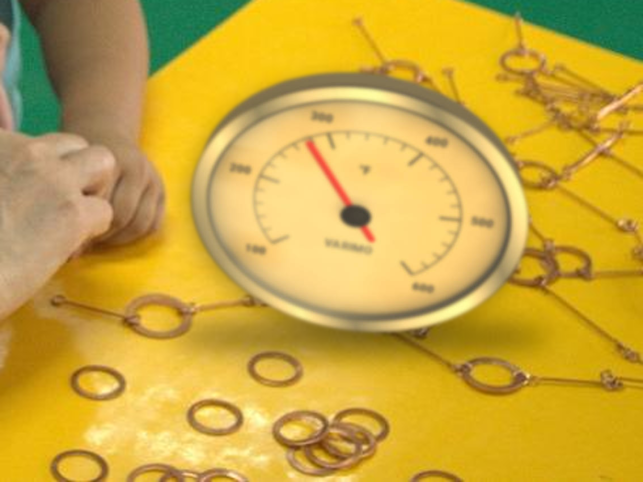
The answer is 280 °F
